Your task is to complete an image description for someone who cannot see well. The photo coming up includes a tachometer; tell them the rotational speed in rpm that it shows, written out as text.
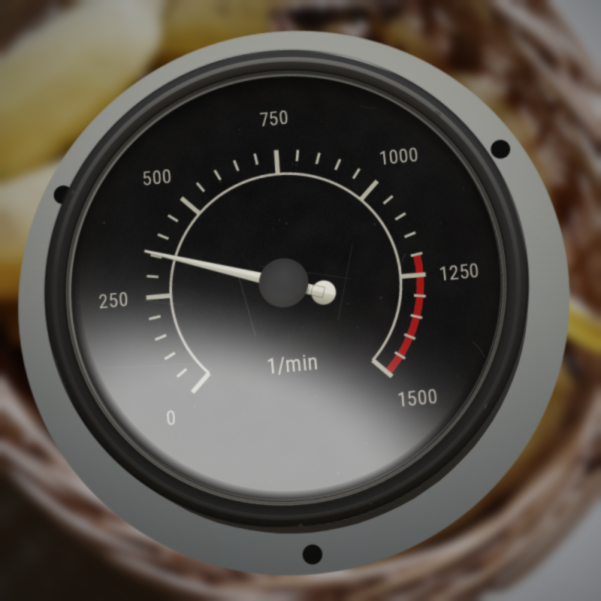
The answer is 350 rpm
